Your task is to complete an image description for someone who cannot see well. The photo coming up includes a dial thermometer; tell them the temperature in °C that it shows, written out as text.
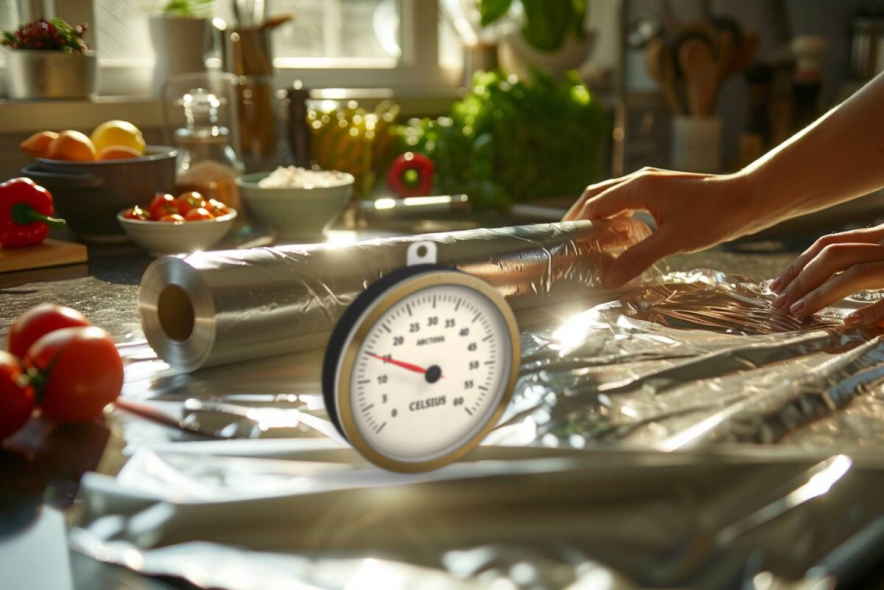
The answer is 15 °C
